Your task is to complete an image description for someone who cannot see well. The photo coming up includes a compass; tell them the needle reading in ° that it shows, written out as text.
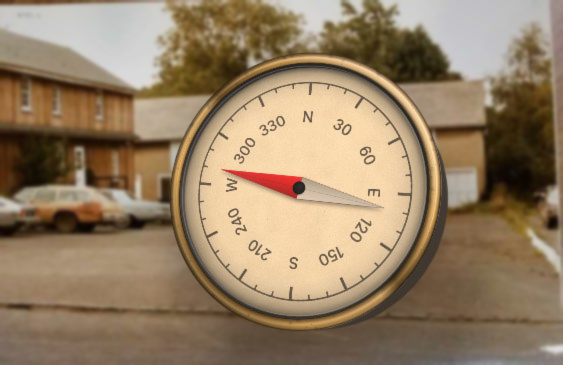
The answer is 280 °
